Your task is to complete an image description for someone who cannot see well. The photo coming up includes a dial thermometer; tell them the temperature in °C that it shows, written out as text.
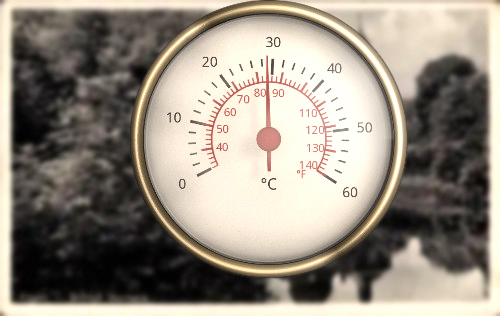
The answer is 29 °C
